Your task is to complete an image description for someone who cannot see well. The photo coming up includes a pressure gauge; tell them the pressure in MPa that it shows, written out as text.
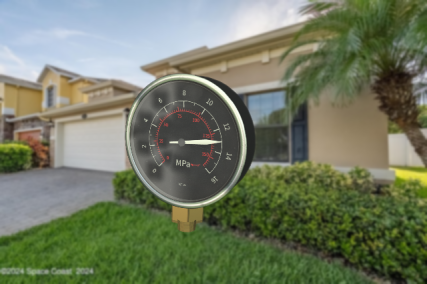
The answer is 13 MPa
